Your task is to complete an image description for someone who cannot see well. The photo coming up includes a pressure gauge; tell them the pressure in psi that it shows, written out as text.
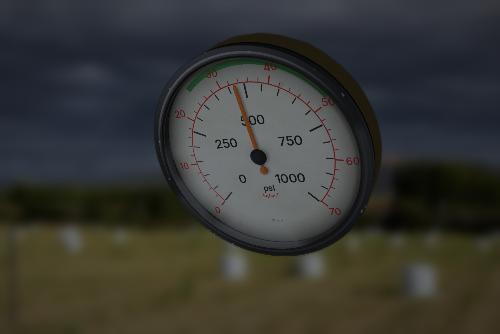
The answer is 475 psi
